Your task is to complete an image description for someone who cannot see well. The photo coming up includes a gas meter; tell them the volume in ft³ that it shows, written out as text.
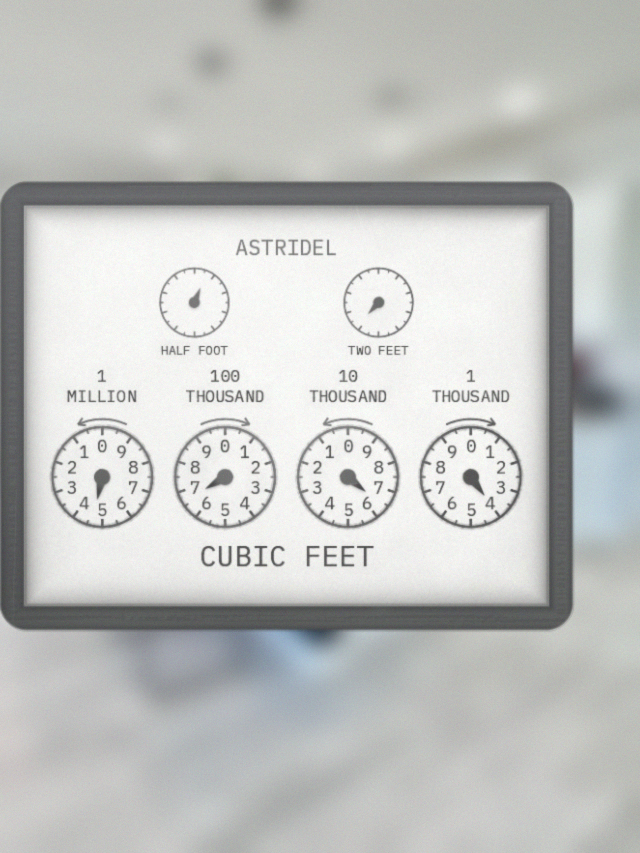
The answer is 466400 ft³
